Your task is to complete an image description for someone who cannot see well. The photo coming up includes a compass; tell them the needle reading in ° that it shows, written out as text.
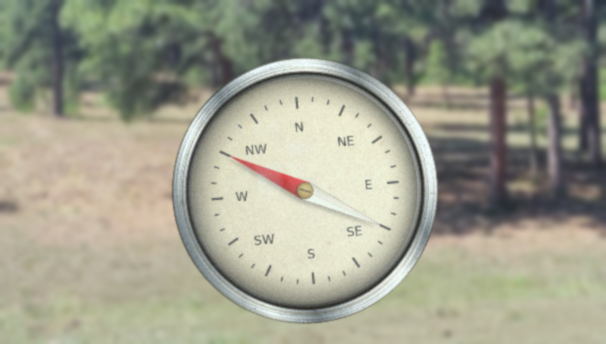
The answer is 300 °
